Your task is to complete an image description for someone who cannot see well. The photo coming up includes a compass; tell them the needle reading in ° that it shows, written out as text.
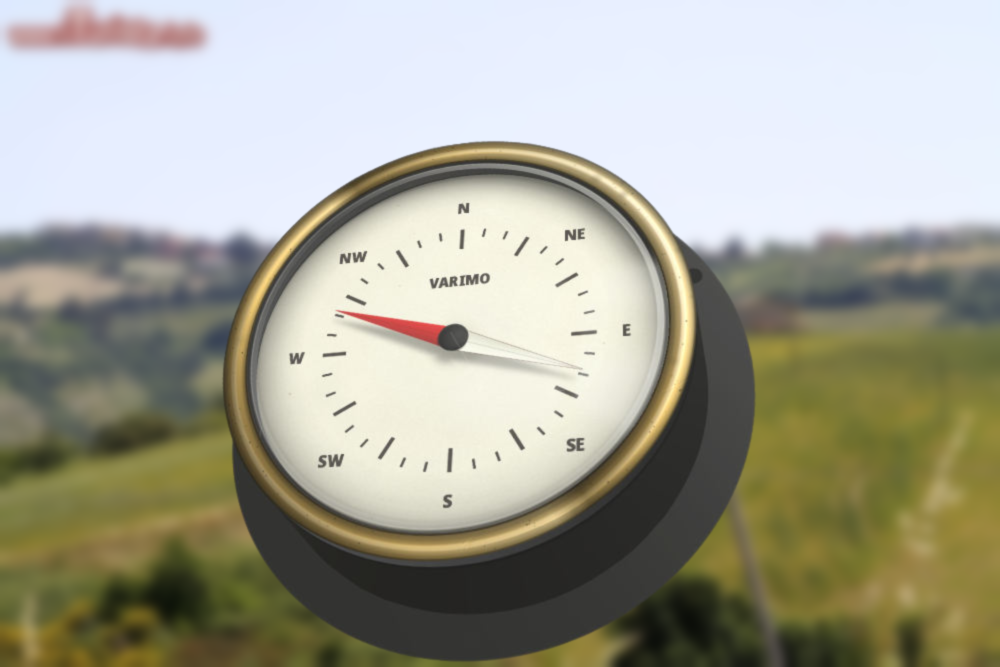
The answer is 290 °
